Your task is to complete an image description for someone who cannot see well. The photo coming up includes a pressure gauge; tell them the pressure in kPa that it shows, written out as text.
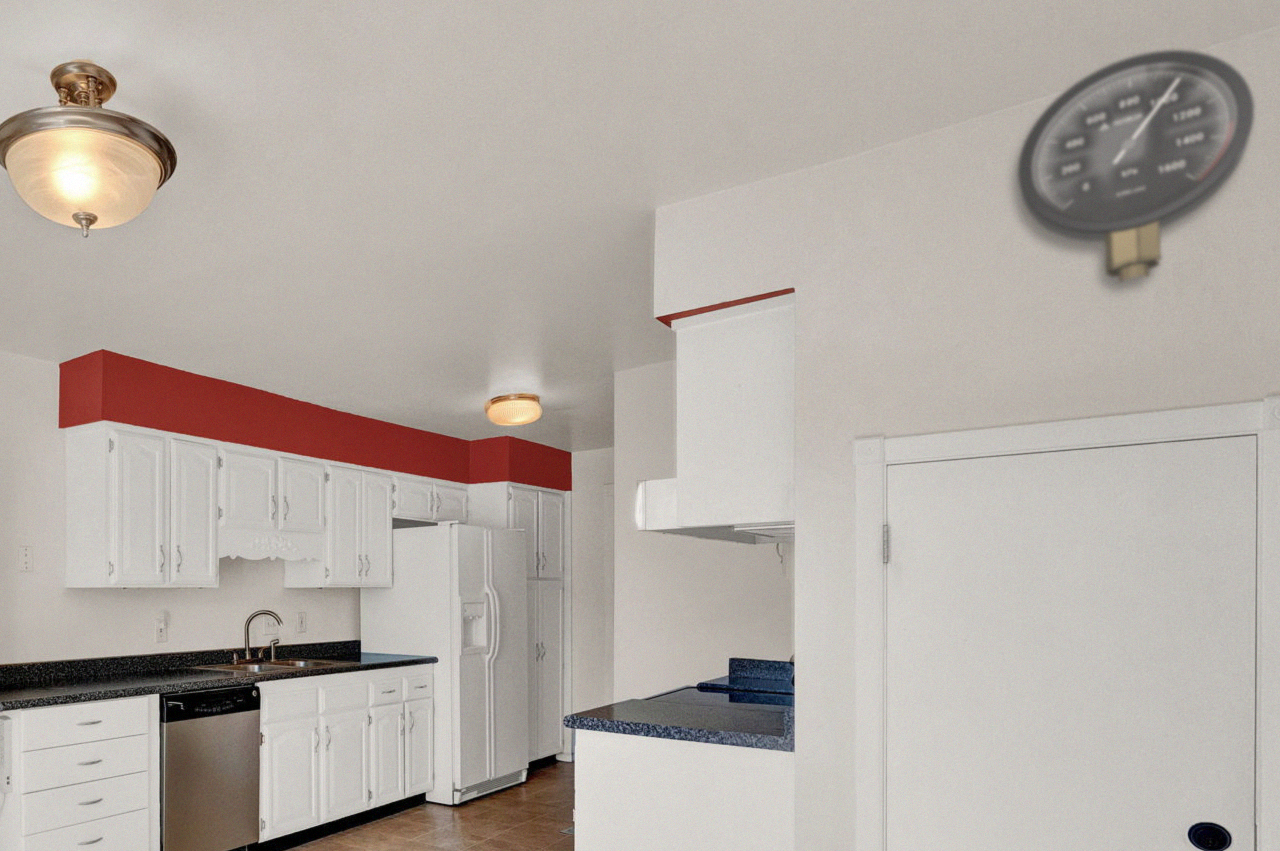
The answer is 1000 kPa
